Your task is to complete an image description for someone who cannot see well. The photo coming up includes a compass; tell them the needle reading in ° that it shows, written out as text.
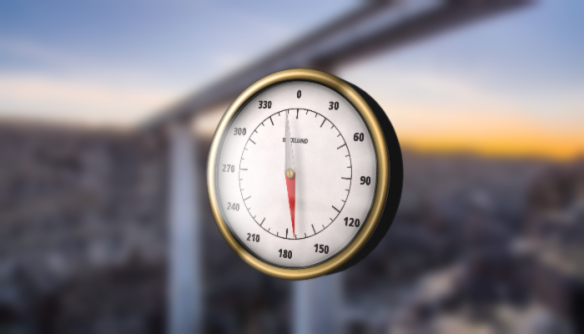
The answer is 170 °
